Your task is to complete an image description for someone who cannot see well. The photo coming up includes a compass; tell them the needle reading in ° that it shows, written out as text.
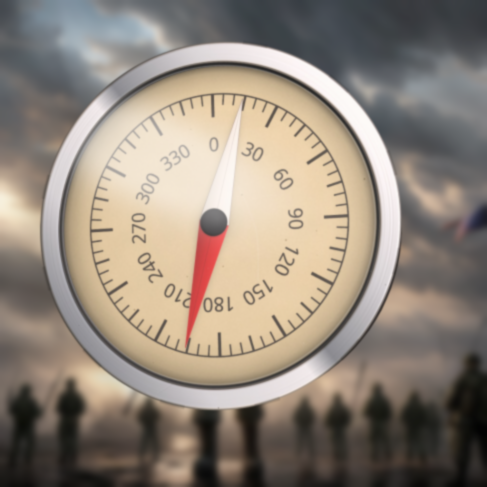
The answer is 195 °
